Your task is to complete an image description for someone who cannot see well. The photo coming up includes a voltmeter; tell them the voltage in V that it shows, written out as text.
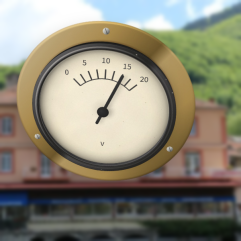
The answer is 15 V
